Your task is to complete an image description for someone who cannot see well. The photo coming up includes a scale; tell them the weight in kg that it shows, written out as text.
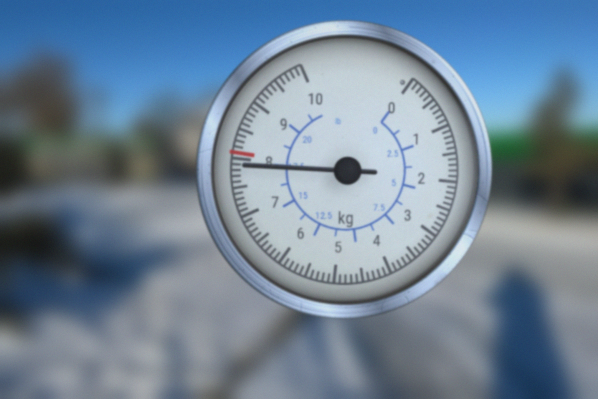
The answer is 7.9 kg
